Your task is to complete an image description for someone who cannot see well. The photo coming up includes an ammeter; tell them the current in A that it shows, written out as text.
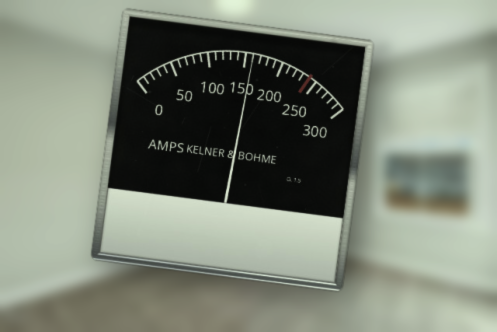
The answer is 160 A
